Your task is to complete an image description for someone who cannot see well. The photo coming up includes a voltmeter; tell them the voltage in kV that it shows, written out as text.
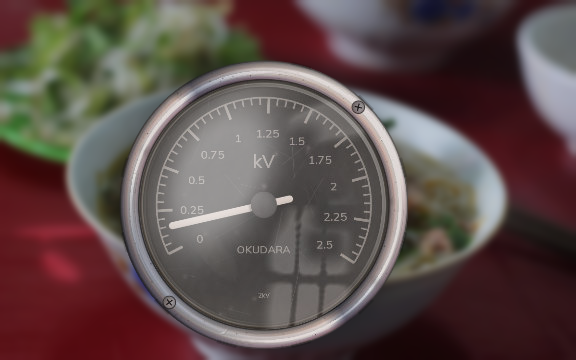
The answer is 0.15 kV
